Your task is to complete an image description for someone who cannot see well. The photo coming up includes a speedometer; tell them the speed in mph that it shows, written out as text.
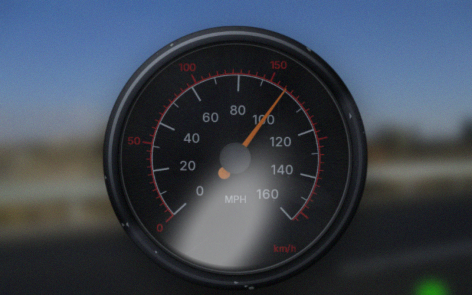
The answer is 100 mph
